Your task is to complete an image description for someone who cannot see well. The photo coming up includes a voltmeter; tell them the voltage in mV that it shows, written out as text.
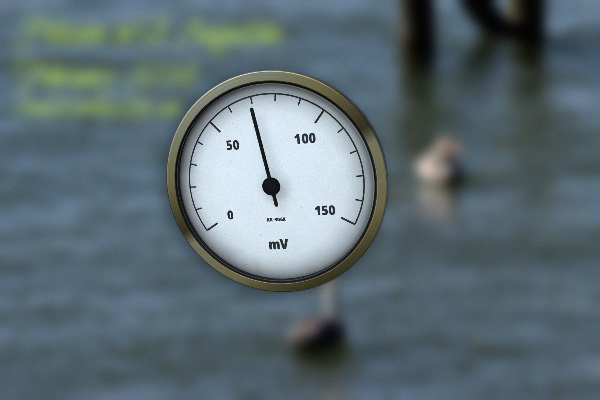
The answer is 70 mV
